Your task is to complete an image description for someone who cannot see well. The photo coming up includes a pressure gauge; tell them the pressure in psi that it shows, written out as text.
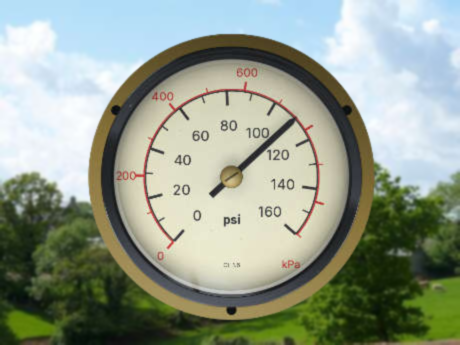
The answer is 110 psi
